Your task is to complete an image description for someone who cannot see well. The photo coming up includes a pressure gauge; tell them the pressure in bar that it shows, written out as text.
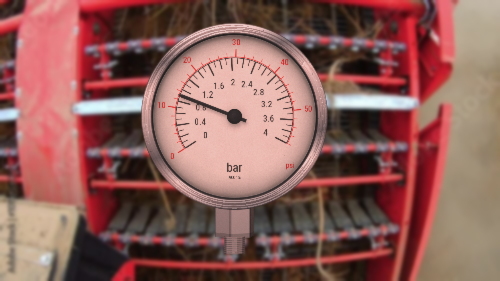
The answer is 0.9 bar
